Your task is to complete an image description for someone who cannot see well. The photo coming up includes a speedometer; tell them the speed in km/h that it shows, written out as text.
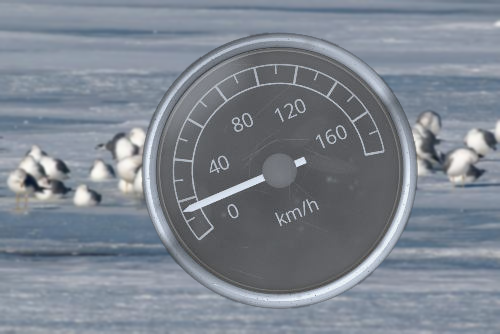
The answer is 15 km/h
